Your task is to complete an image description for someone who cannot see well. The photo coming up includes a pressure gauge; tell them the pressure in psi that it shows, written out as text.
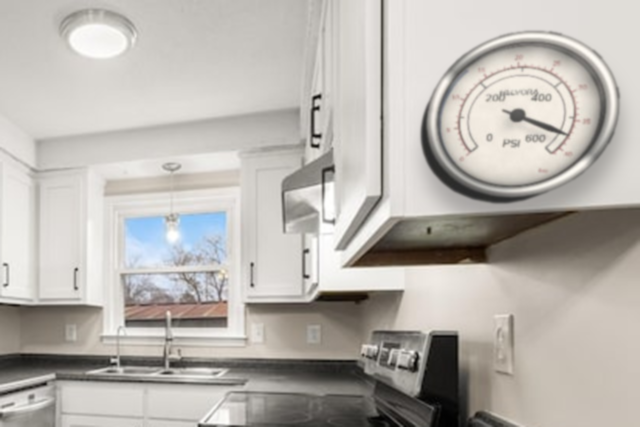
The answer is 550 psi
